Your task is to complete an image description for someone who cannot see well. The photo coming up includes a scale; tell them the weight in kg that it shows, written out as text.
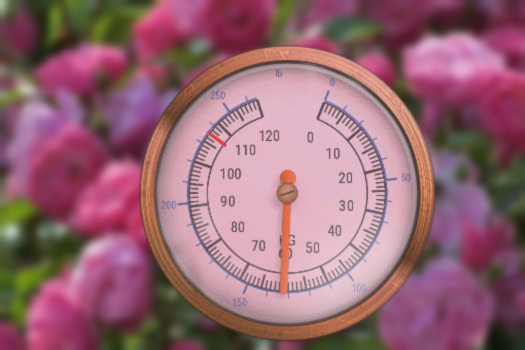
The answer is 60 kg
